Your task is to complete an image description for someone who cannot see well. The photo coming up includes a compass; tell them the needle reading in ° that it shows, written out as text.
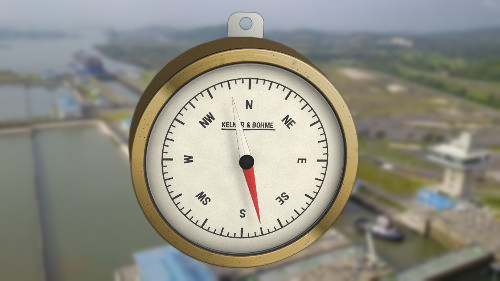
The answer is 165 °
